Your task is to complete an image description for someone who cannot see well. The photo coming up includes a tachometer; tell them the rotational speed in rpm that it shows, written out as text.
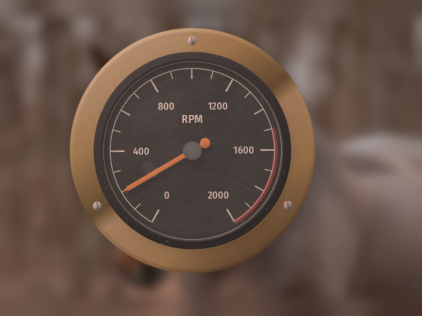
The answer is 200 rpm
